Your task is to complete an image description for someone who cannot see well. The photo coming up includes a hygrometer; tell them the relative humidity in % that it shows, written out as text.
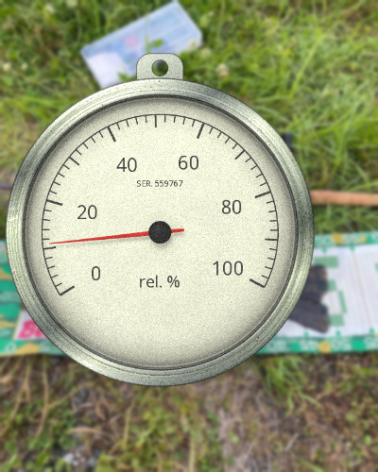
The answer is 11 %
